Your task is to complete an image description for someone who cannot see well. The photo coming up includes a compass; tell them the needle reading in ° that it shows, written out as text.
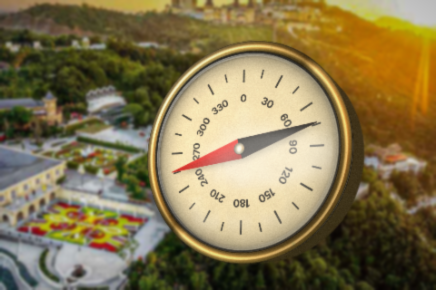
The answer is 255 °
